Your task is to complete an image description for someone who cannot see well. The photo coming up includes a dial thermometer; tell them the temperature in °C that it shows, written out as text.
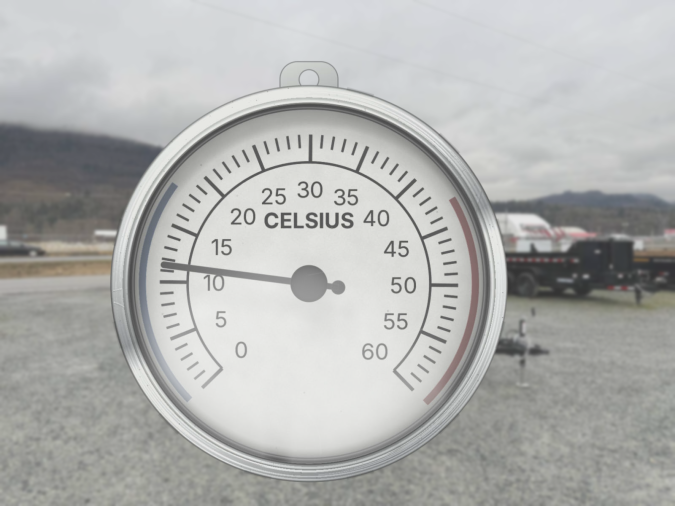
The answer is 11.5 °C
